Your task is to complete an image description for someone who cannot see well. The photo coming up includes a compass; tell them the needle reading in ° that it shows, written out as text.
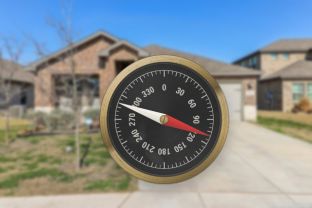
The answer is 110 °
